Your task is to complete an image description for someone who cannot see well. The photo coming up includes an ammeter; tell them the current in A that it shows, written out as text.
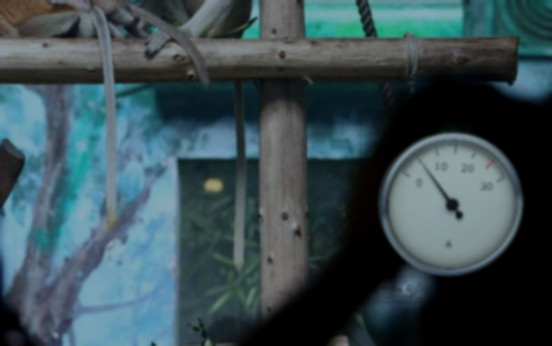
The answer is 5 A
